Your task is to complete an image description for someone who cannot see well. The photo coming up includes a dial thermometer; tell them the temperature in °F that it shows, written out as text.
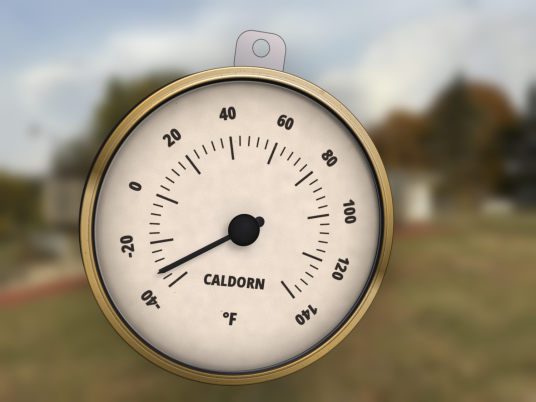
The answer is -32 °F
